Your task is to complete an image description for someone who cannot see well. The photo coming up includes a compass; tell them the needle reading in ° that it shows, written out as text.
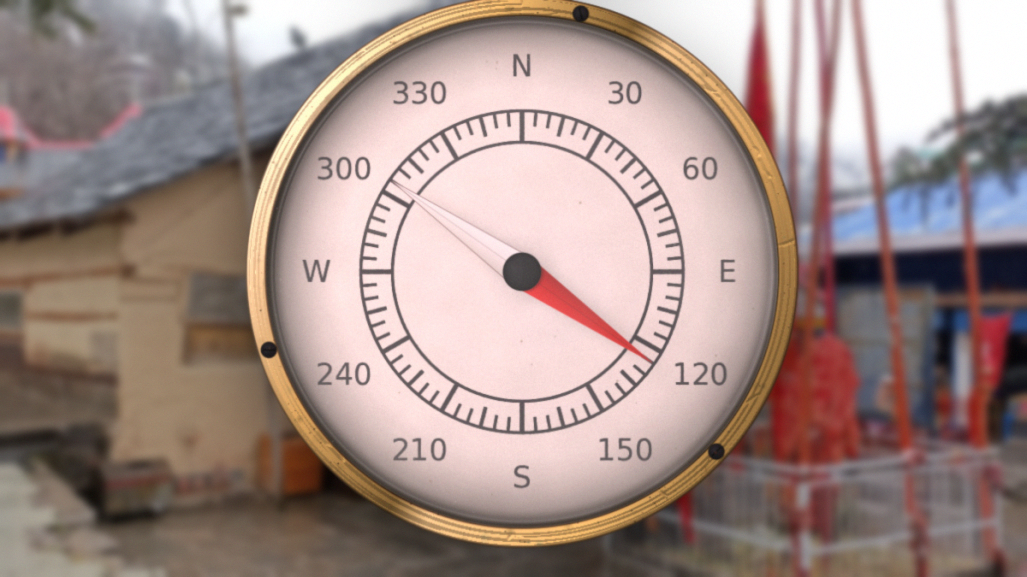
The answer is 125 °
